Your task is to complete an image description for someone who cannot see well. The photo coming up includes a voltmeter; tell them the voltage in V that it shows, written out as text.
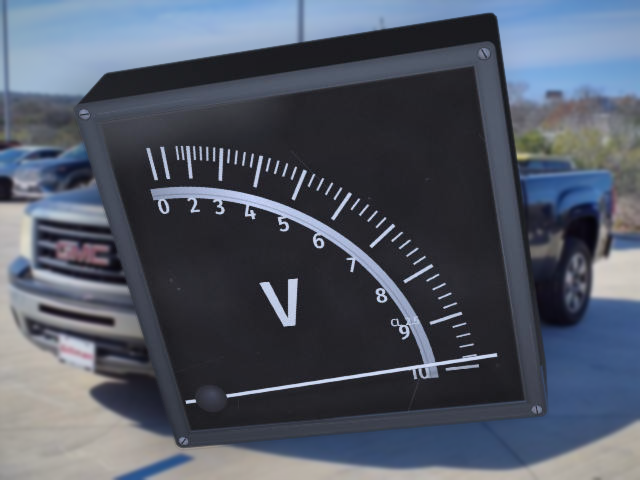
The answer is 9.8 V
